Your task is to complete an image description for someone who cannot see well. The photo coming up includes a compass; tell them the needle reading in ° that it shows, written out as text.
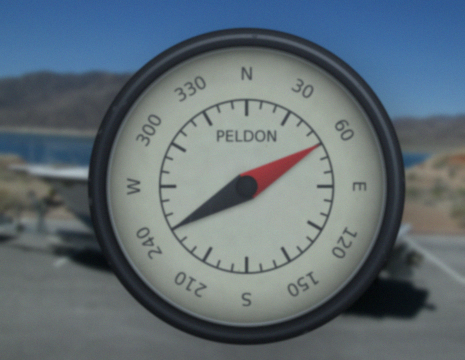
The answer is 60 °
